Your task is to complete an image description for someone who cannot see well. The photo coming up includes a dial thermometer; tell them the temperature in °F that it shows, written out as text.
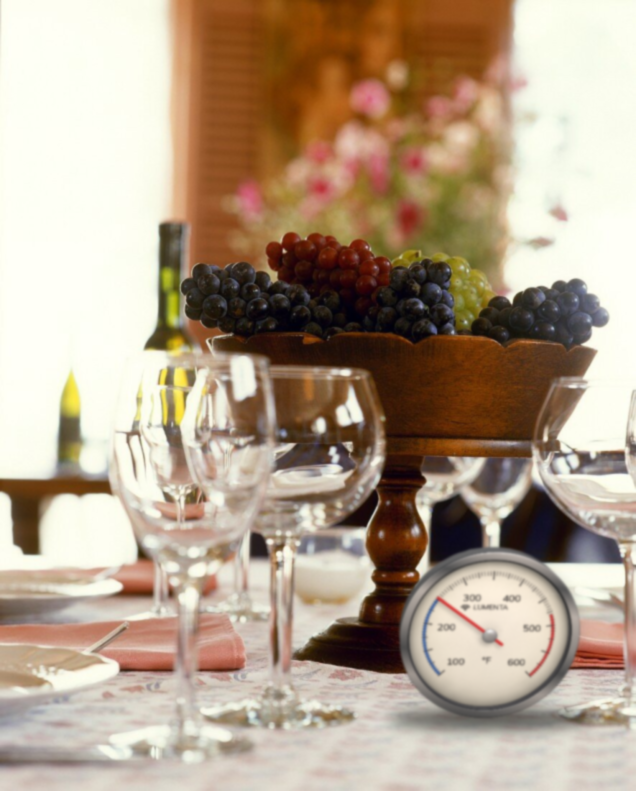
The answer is 250 °F
